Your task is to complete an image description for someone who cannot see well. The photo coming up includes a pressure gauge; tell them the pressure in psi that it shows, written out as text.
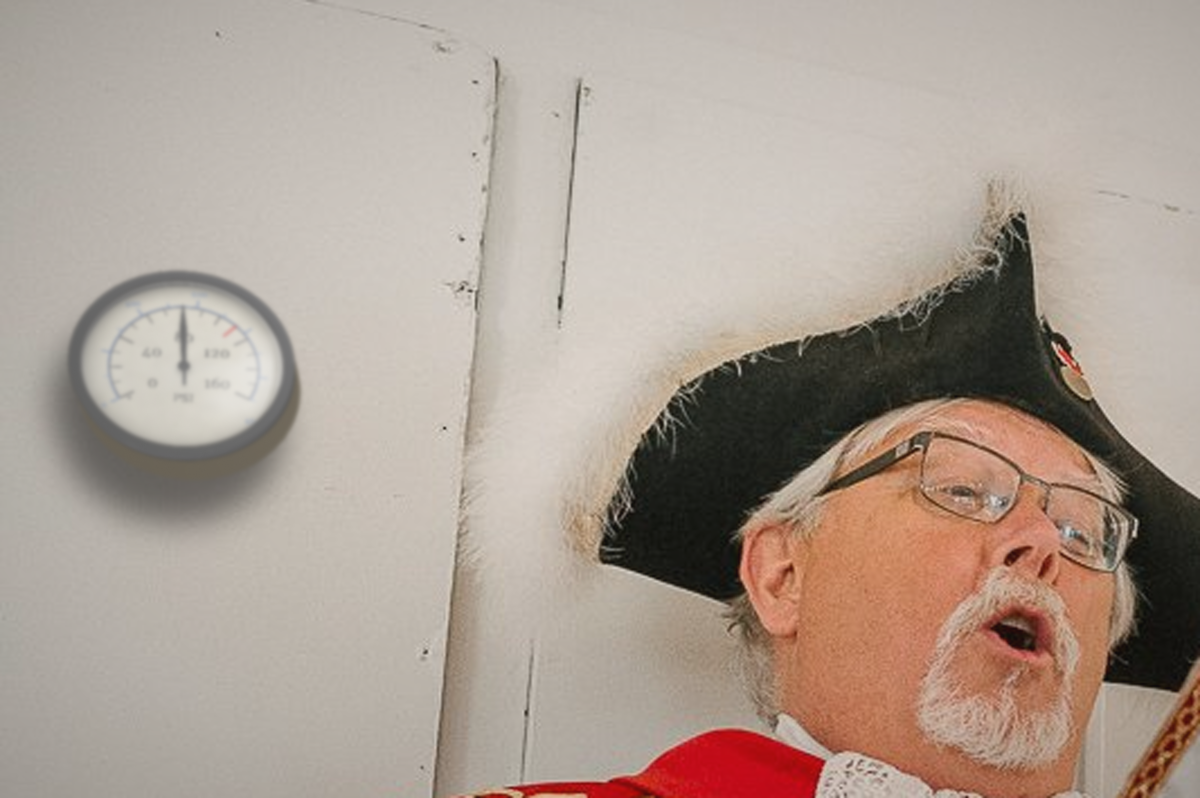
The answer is 80 psi
